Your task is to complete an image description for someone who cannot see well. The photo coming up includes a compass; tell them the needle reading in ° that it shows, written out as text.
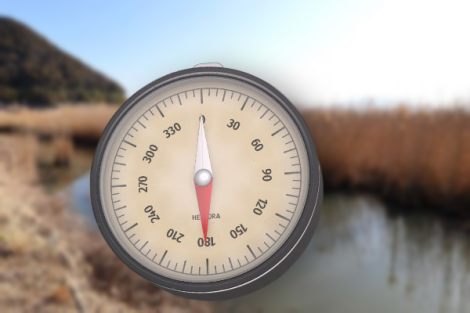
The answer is 180 °
